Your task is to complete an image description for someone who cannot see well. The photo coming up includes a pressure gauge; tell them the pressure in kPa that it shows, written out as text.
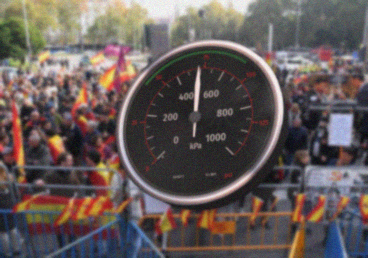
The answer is 500 kPa
